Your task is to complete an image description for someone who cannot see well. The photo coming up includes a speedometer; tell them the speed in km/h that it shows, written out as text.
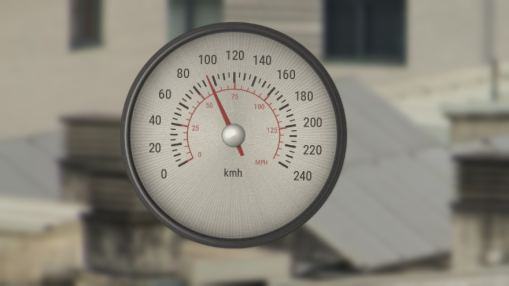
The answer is 95 km/h
